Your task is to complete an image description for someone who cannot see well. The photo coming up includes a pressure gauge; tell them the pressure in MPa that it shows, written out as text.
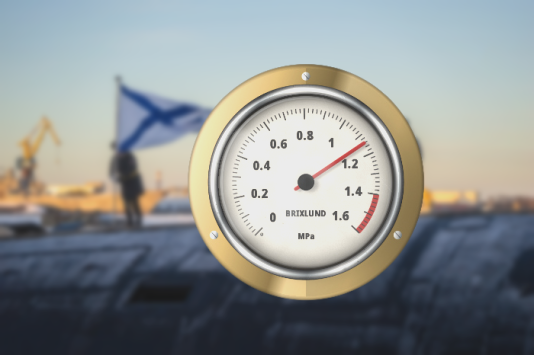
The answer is 1.14 MPa
